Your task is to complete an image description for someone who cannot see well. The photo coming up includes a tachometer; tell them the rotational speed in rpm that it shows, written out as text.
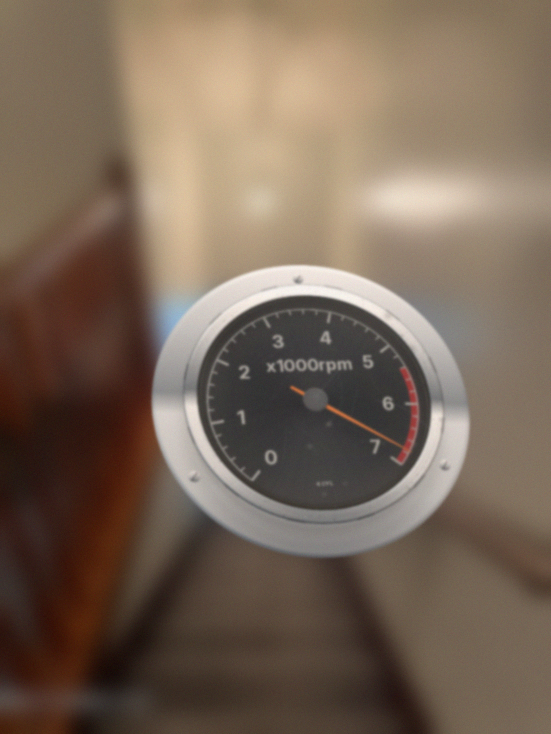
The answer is 6800 rpm
